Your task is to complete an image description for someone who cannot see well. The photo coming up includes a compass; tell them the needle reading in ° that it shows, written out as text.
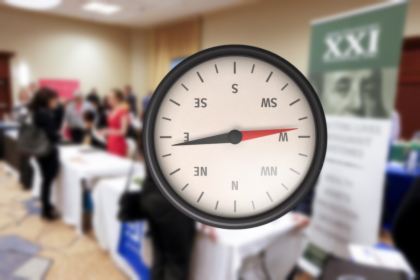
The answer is 262.5 °
